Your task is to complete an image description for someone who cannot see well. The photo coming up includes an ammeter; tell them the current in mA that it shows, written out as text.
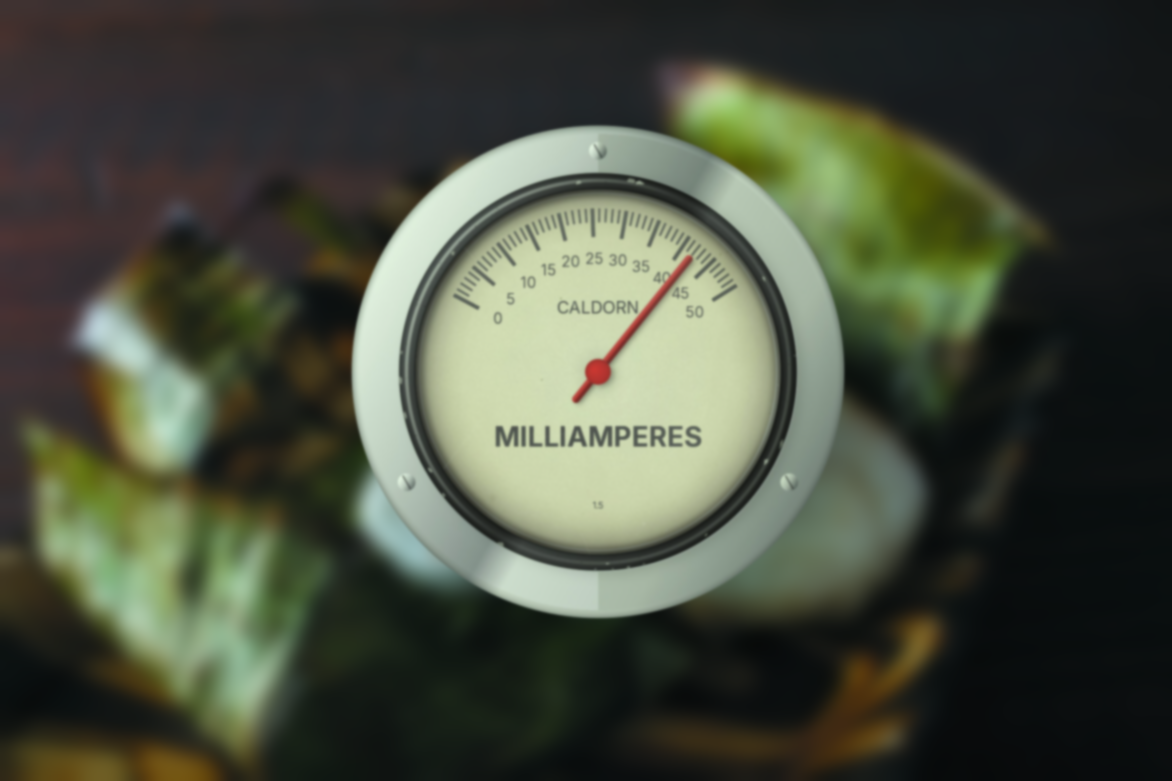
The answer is 42 mA
